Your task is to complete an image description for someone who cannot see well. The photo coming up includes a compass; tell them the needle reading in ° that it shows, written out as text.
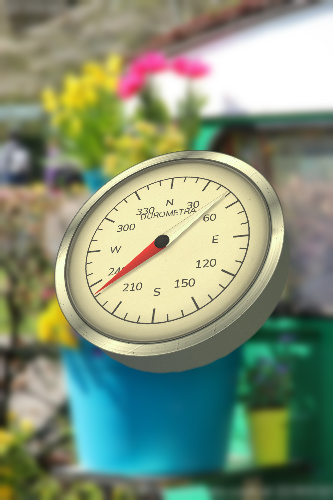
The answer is 230 °
